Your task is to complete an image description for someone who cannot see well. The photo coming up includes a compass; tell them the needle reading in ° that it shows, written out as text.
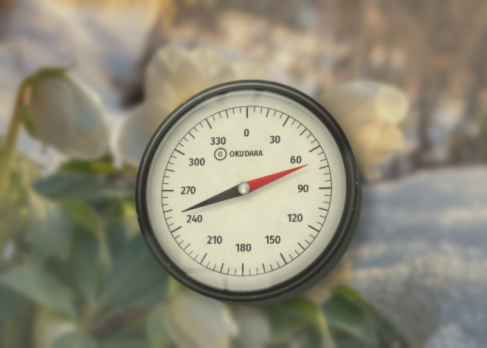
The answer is 70 °
